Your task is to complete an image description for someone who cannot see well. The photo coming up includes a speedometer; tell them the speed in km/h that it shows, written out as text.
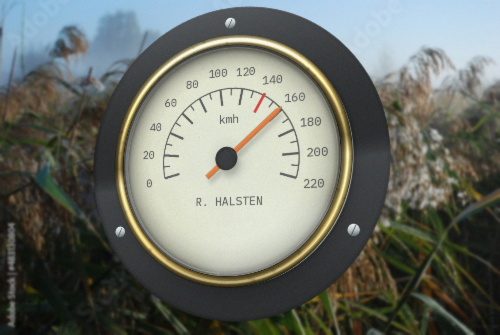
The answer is 160 km/h
